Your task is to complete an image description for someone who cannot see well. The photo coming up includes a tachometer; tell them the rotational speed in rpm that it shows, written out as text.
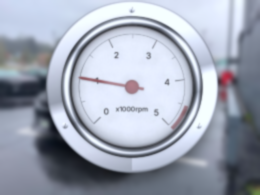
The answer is 1000 rpm
